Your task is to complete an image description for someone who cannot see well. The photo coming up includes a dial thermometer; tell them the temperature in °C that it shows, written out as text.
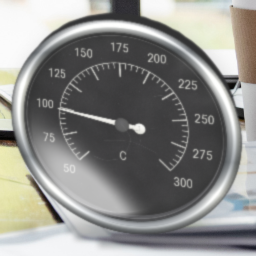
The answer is 100 °C
